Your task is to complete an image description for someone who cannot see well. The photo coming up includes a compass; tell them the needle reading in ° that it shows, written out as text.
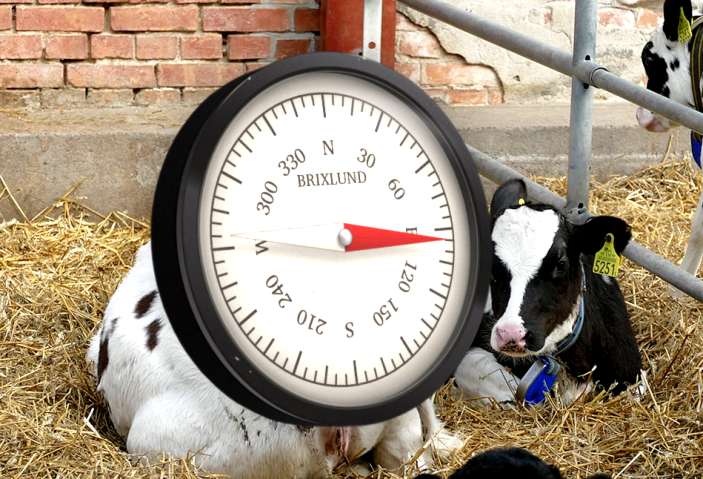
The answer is 95 °
